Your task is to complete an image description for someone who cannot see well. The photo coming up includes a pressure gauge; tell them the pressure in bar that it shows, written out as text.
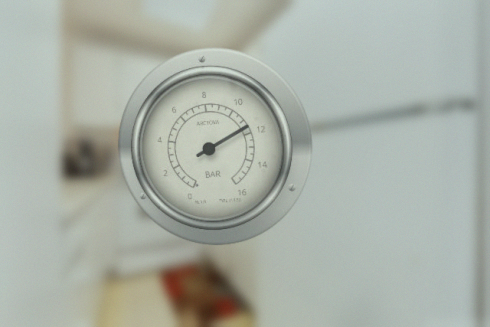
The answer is 11.5 bar
